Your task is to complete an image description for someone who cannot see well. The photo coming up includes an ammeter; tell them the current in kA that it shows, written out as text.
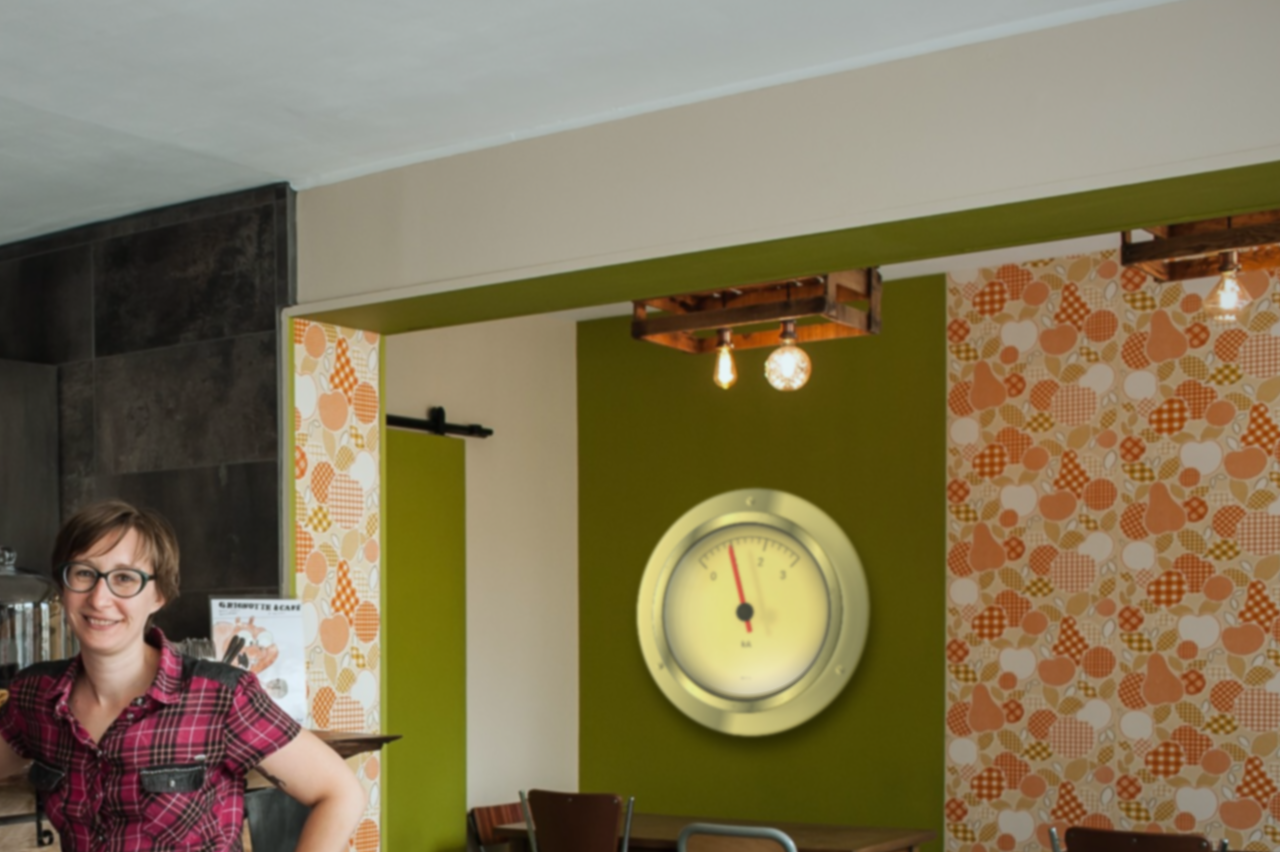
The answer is 1 kA
